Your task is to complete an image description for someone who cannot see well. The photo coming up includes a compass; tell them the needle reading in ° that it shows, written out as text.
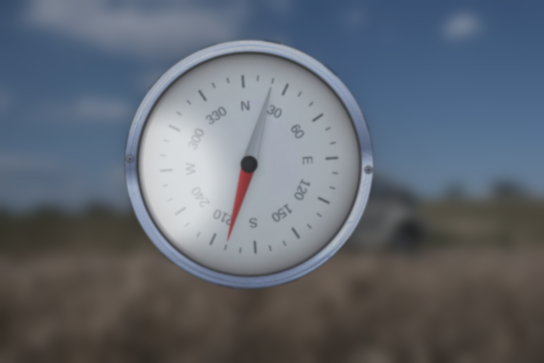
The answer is 200 °
